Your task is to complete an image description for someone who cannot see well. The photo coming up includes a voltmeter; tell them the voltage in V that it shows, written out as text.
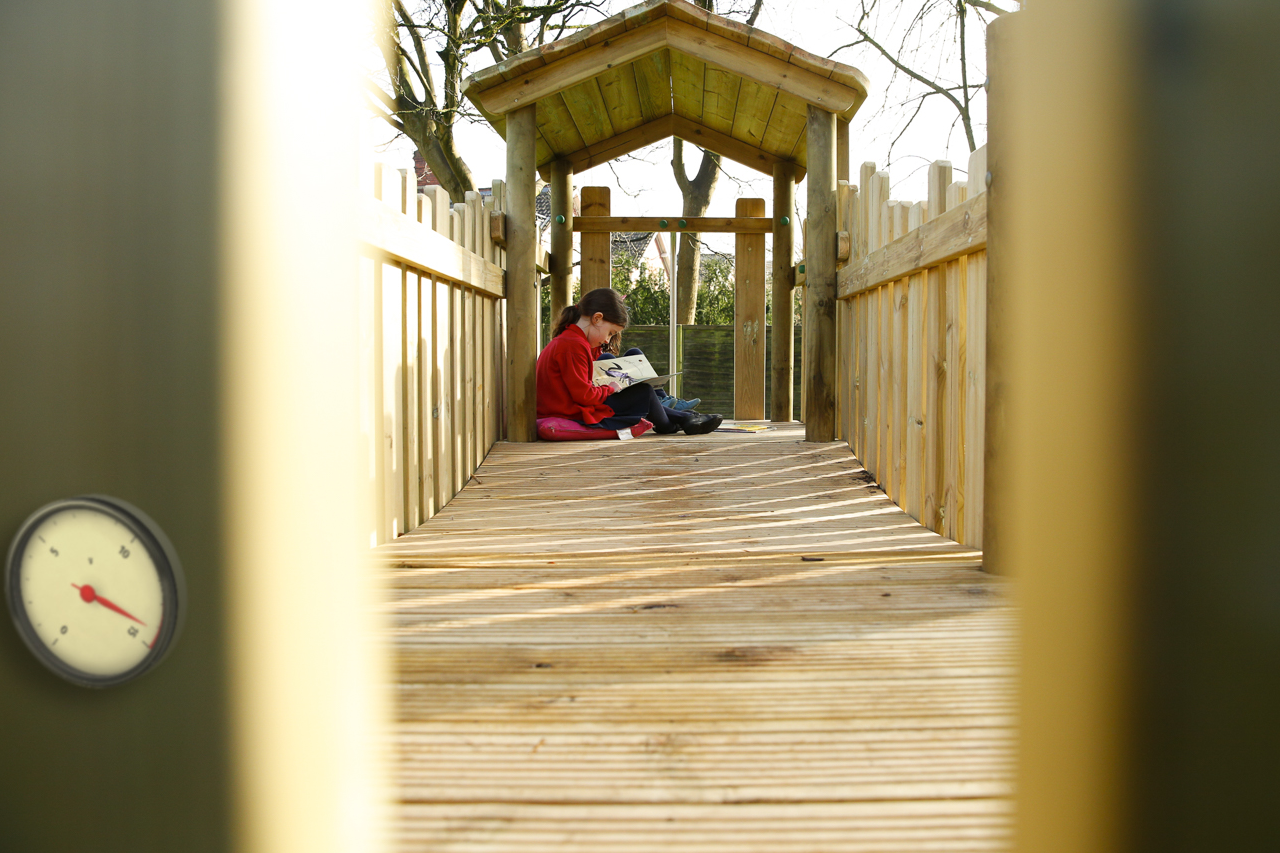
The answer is 14 V
